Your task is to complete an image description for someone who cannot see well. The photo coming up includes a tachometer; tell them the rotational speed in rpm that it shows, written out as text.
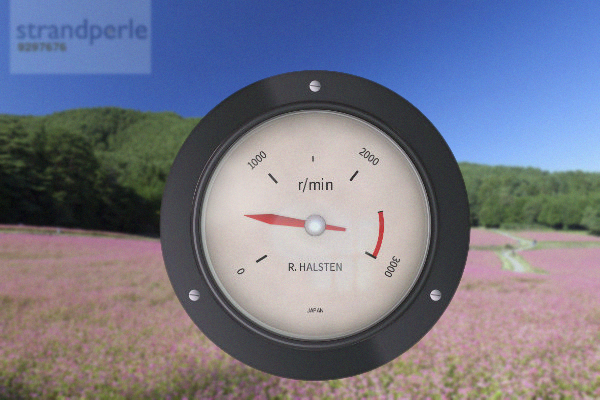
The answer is 500 rpm
